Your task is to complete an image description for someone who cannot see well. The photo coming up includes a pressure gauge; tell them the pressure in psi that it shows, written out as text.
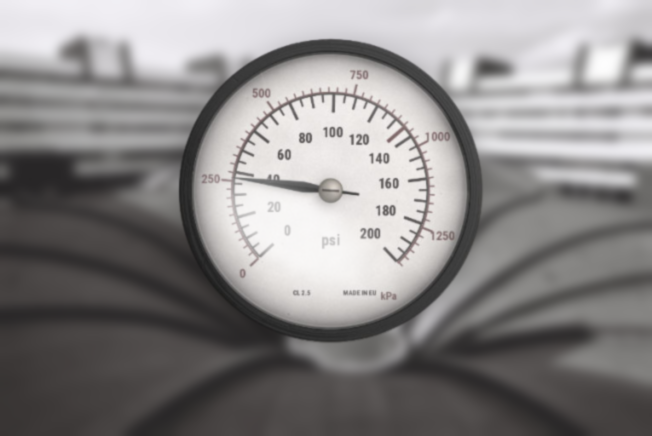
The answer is 37.5 psi
